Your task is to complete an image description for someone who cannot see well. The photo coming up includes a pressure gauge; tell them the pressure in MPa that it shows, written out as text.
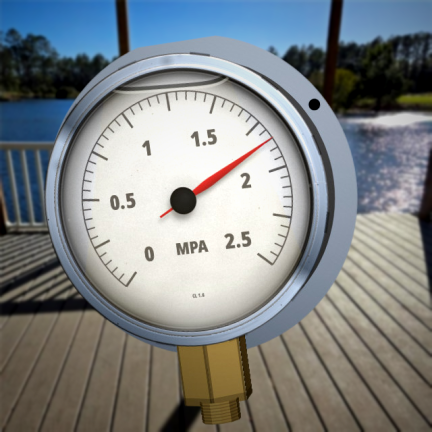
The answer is 1.85 MPa
